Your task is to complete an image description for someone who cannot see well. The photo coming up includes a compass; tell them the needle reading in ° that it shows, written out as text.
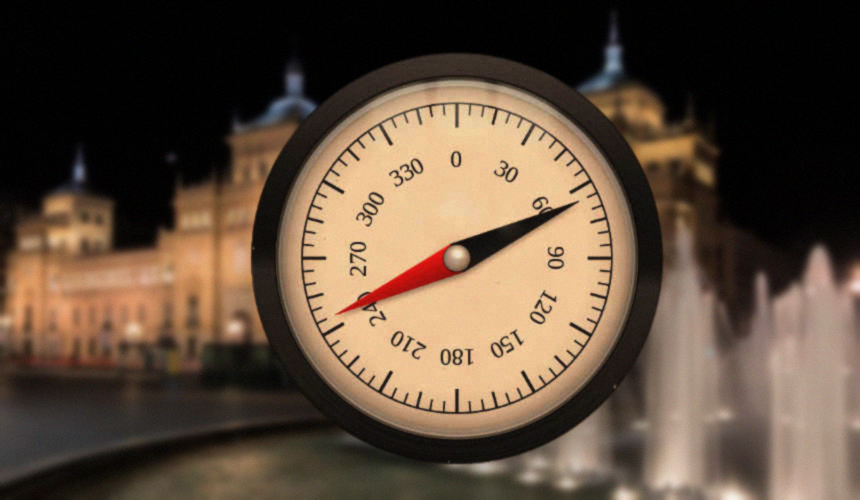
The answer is 245 °
